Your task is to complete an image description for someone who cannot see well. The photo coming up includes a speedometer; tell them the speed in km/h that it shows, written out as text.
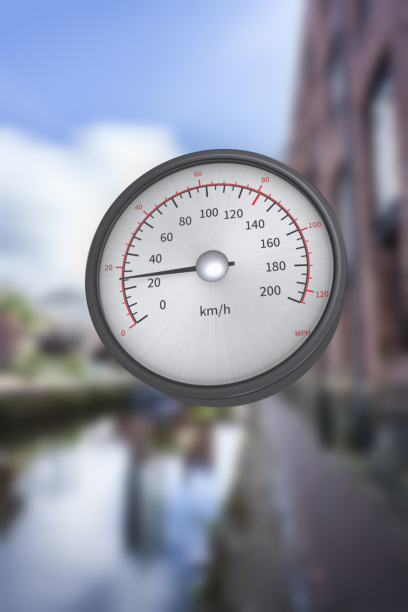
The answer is 25 km/h
